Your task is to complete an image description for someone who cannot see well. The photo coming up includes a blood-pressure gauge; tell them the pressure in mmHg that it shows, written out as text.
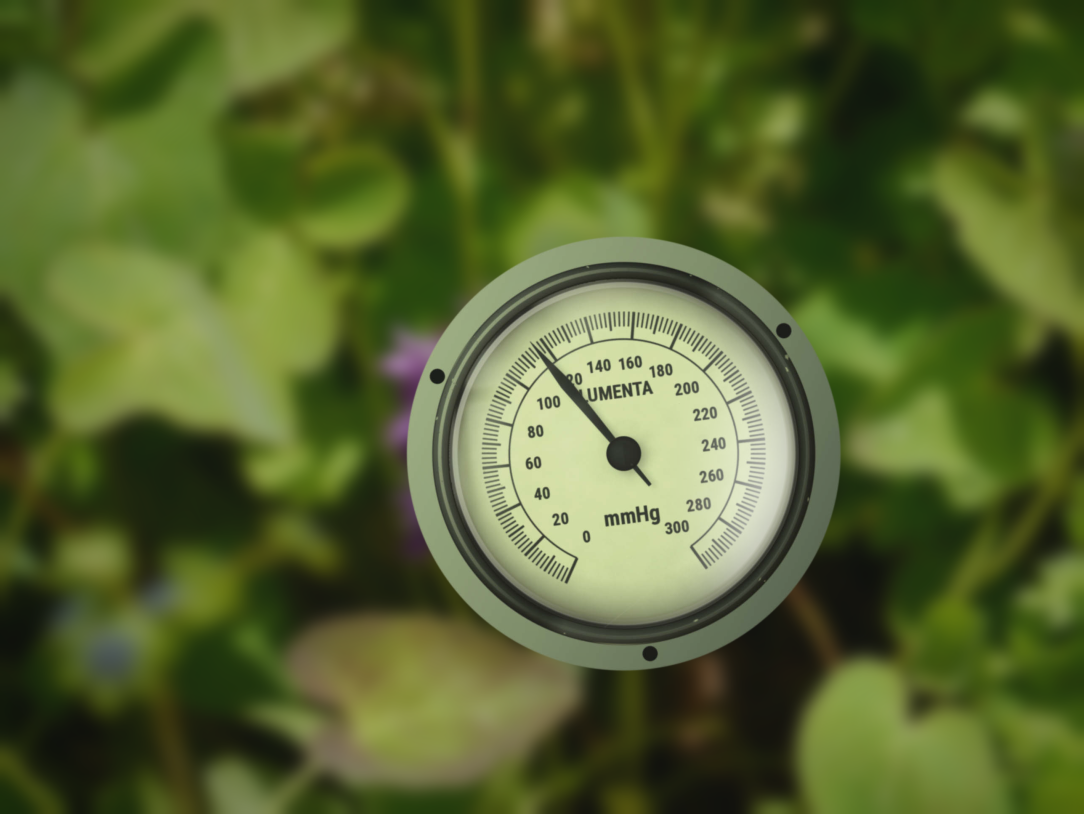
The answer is 116 mmHg
